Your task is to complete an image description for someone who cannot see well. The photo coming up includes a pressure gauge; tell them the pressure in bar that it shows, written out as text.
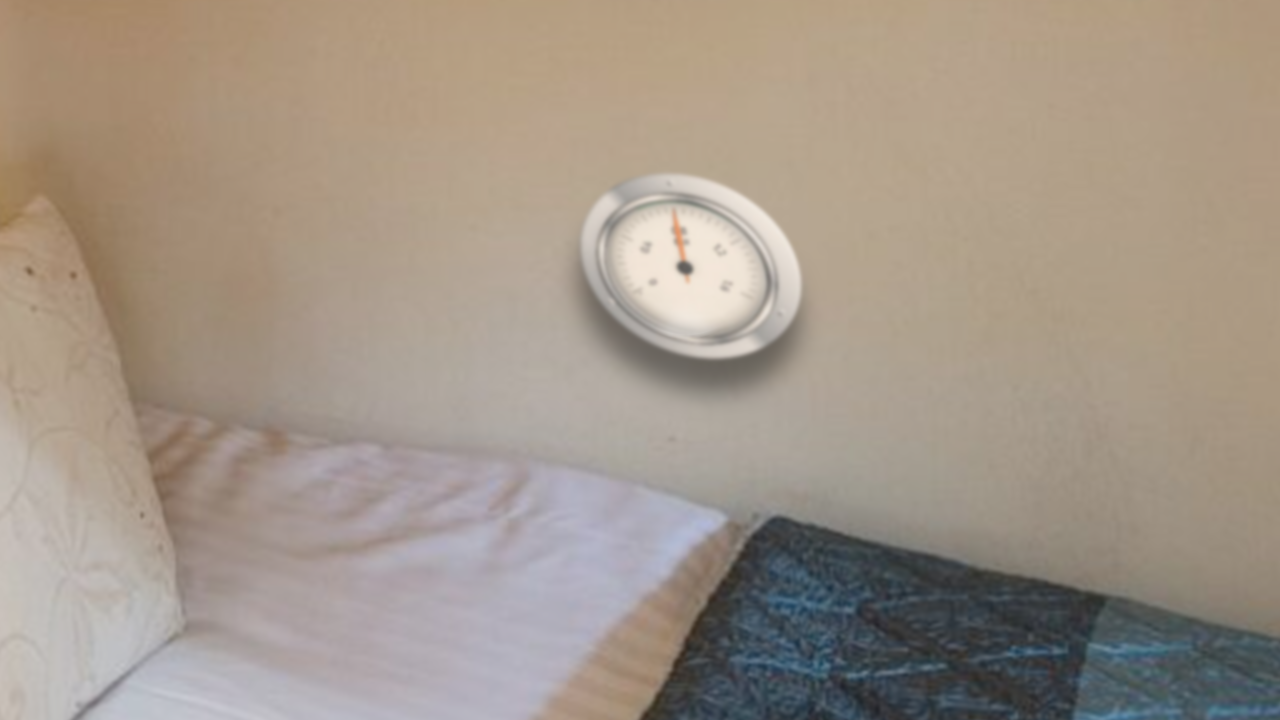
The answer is 0.8 bar
